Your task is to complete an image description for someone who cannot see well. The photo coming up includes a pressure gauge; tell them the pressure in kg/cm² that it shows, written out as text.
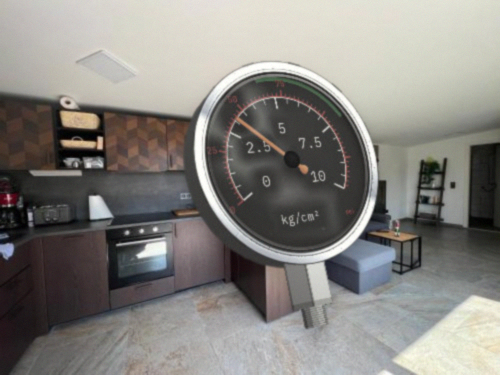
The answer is 3 kg/cm²
